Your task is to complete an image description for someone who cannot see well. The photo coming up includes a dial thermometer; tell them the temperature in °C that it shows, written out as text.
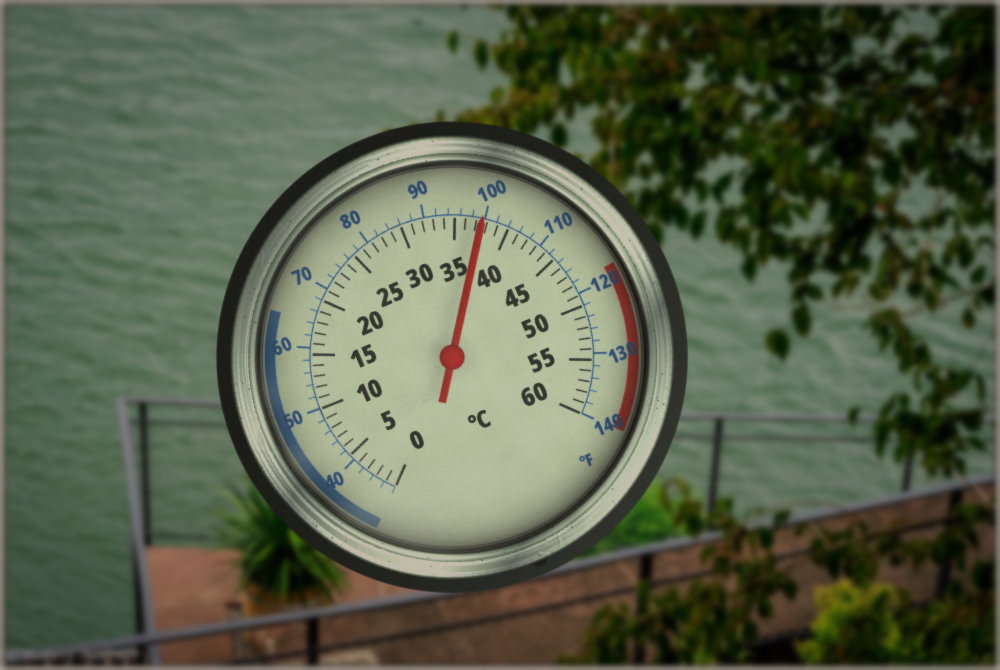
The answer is 37.5 °C
